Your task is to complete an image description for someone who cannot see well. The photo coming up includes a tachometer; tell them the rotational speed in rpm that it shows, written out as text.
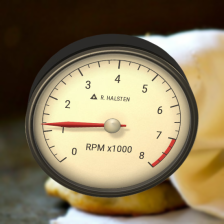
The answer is 1250 rpm
